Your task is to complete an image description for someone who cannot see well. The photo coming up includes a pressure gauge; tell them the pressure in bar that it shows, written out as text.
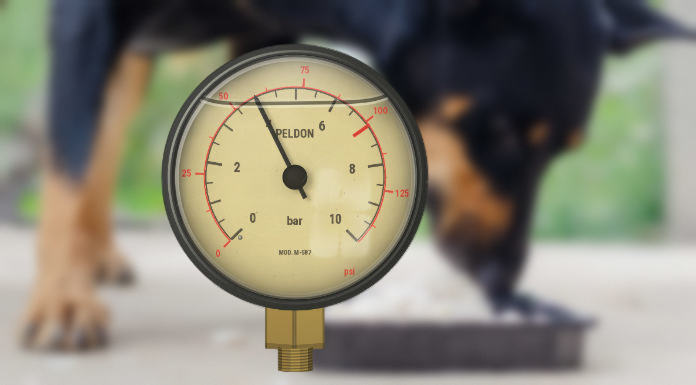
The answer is 4 bar
